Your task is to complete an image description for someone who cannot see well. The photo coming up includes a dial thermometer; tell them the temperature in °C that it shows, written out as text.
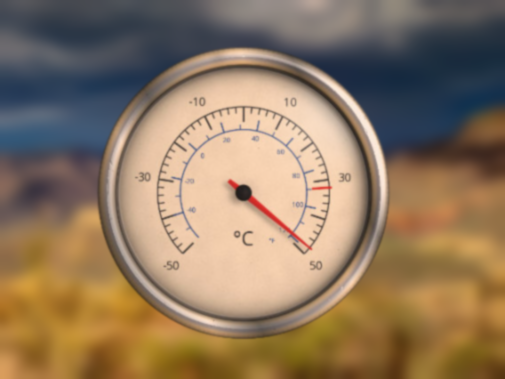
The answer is 48 °C
